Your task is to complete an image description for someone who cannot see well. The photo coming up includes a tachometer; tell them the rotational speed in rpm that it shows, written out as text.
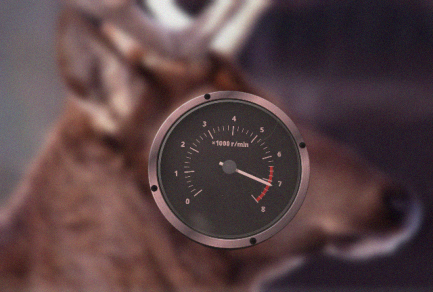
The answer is 7200 rpm
